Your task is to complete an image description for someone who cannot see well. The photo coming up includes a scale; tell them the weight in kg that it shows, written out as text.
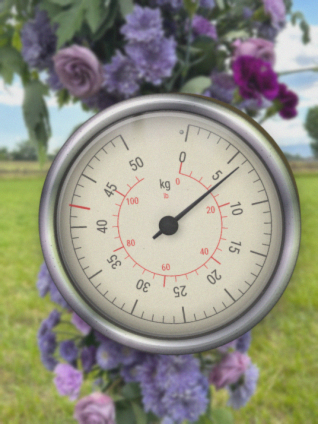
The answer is 6 kg
